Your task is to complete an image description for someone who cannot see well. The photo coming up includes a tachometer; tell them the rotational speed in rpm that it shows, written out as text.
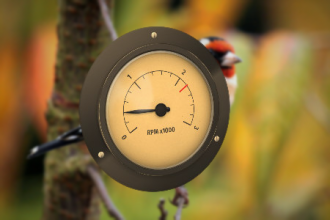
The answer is 400 rpm
